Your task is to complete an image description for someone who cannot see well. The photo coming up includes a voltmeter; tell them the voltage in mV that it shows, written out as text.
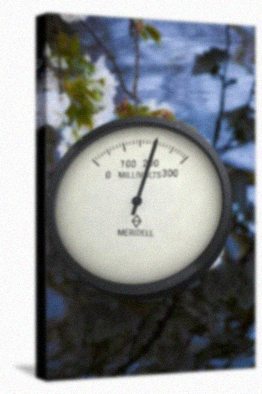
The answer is 200 mV
